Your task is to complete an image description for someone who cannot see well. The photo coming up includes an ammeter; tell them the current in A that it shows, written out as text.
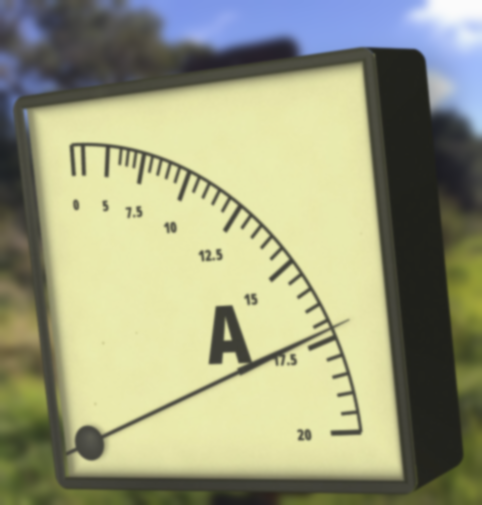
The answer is 17.25 A
